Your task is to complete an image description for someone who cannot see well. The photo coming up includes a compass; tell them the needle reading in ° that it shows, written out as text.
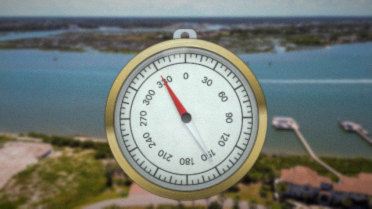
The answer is 330 °
